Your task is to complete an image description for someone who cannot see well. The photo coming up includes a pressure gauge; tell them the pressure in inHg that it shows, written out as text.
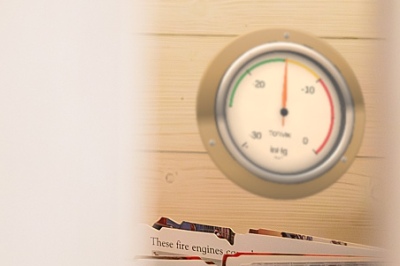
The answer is -15 inHg
